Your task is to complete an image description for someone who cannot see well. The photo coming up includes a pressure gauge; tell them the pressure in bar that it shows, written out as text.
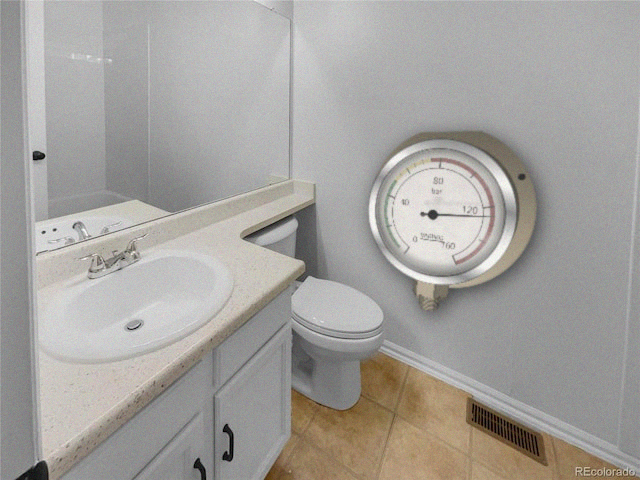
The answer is 125 bar
